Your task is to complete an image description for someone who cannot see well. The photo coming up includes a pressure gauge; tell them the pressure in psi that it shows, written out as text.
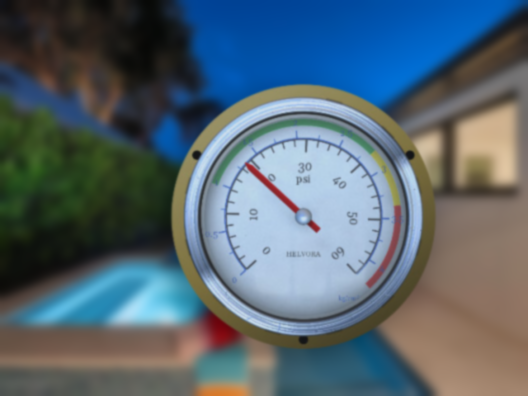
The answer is 19 psi
